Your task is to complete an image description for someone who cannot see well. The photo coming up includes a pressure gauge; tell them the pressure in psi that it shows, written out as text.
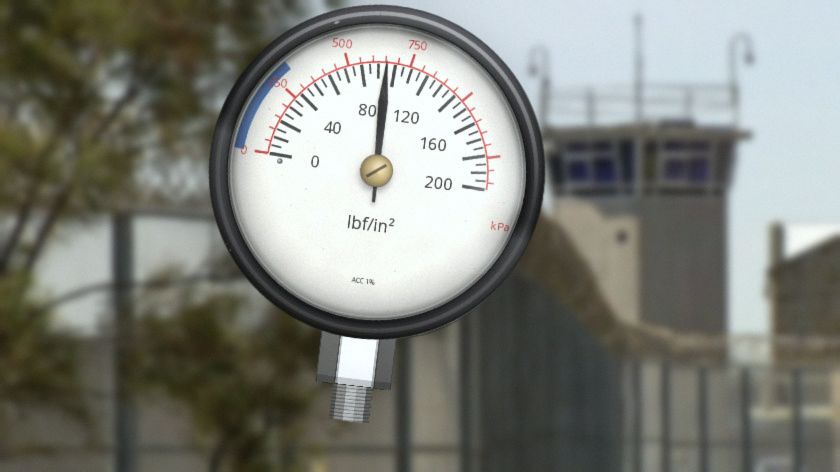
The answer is 95 psi
